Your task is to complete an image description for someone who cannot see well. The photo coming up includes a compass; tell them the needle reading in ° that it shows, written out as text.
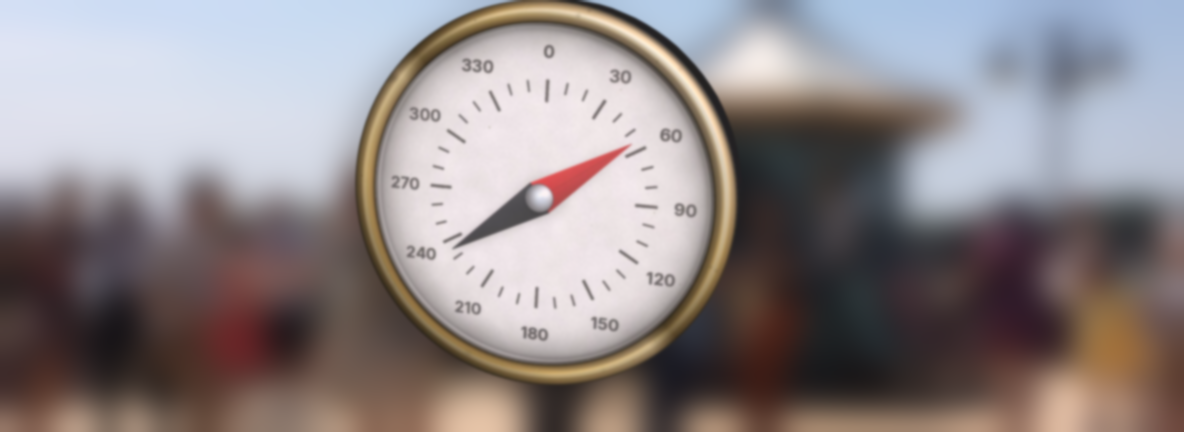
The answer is 55 °
